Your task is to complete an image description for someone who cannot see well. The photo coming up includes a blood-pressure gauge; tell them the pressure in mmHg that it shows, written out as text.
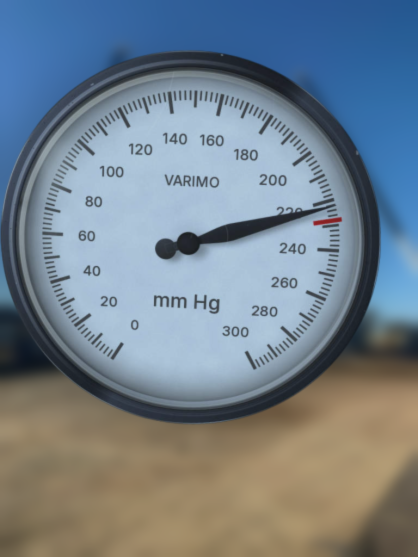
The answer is 222 mmHg
